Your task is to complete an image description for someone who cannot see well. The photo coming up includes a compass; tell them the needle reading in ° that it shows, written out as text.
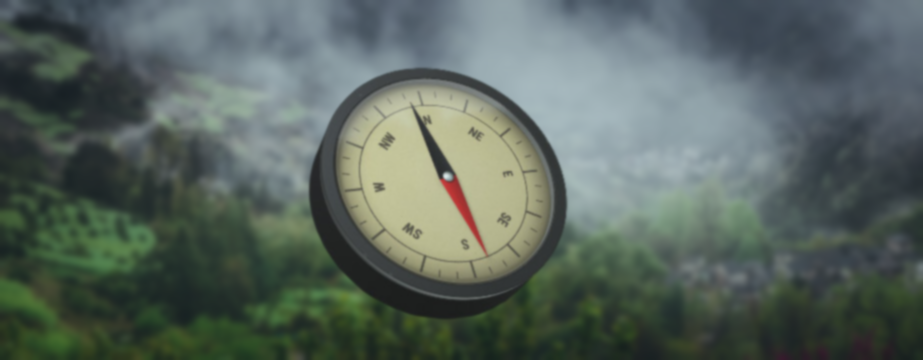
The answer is 170 °
